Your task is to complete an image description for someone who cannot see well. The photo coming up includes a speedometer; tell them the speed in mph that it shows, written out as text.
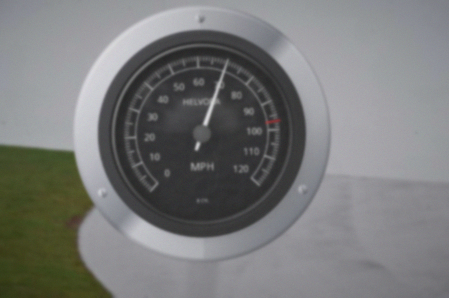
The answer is 70 mph
